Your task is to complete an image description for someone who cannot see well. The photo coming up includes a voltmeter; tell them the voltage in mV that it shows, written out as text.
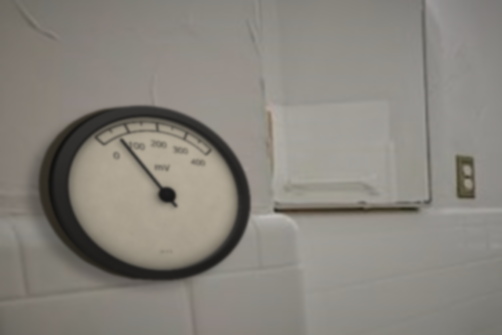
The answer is 50 mV
